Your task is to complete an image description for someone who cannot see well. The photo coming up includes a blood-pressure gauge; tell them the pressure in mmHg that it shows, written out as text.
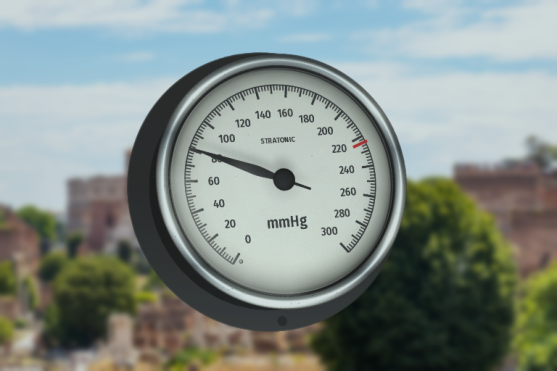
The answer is 80 mmHg
